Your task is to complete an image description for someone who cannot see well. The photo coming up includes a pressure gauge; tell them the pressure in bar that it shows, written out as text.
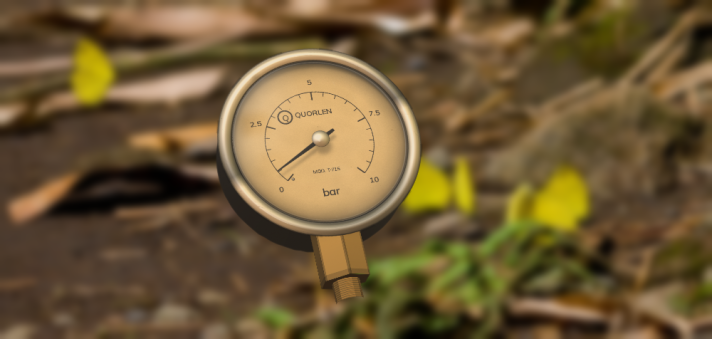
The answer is 0.5 bar
